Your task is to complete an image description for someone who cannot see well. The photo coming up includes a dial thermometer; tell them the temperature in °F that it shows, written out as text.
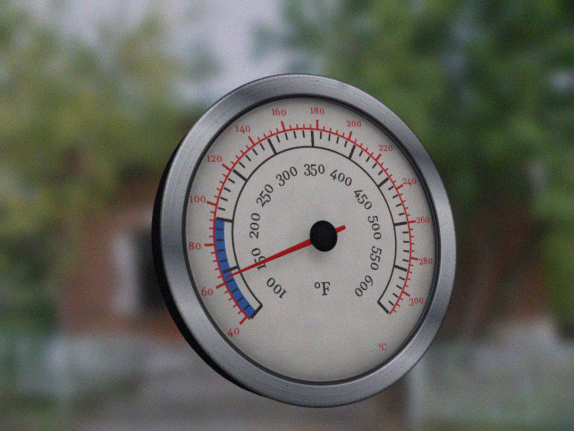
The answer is 145 °F
